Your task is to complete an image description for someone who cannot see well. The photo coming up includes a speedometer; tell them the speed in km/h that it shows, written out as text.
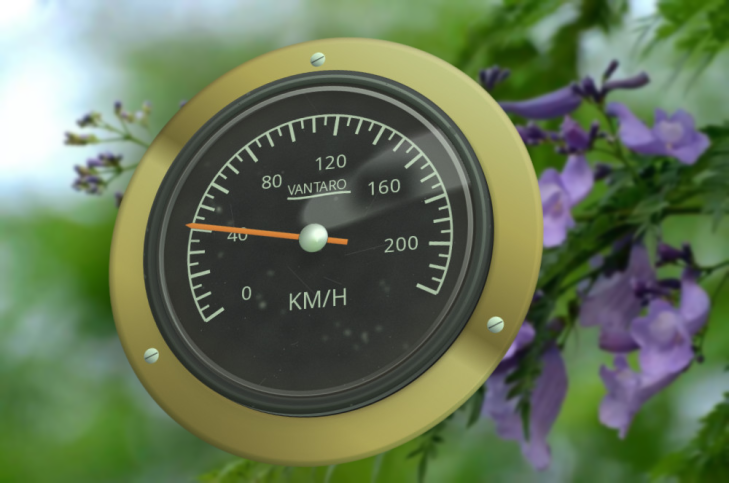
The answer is 40 km/h
